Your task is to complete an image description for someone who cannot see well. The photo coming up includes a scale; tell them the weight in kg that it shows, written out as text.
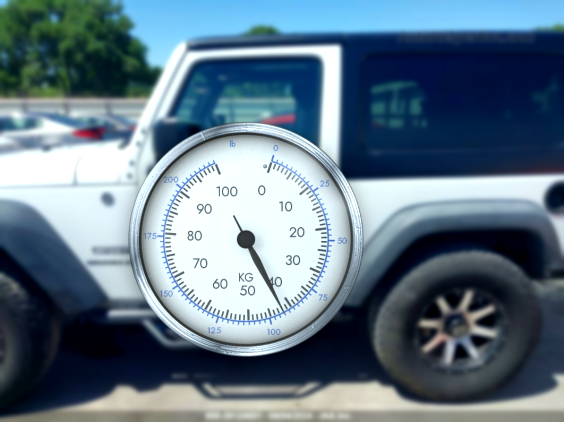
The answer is 42 kg
